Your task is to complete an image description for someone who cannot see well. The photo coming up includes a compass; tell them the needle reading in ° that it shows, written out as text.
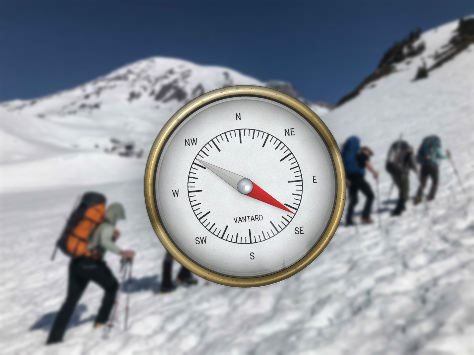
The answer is 125 °
